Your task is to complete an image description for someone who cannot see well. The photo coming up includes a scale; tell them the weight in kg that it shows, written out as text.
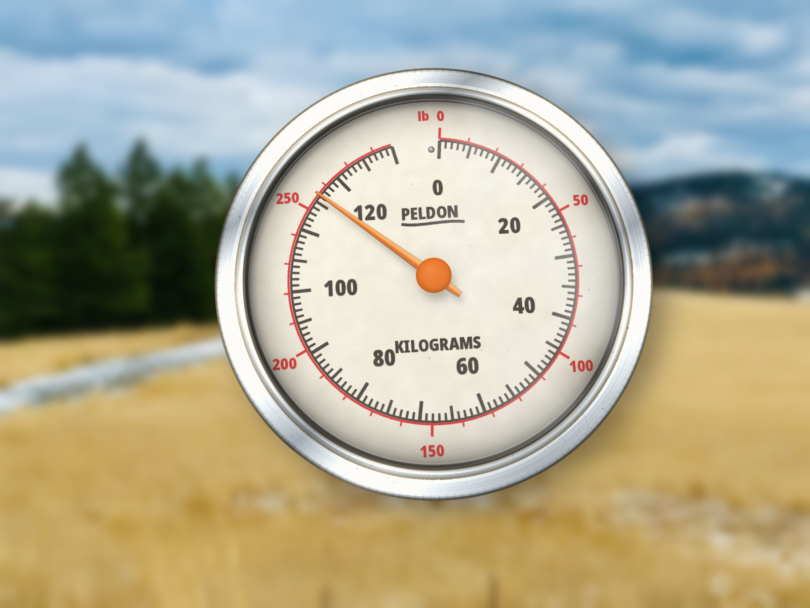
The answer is 116 kg
